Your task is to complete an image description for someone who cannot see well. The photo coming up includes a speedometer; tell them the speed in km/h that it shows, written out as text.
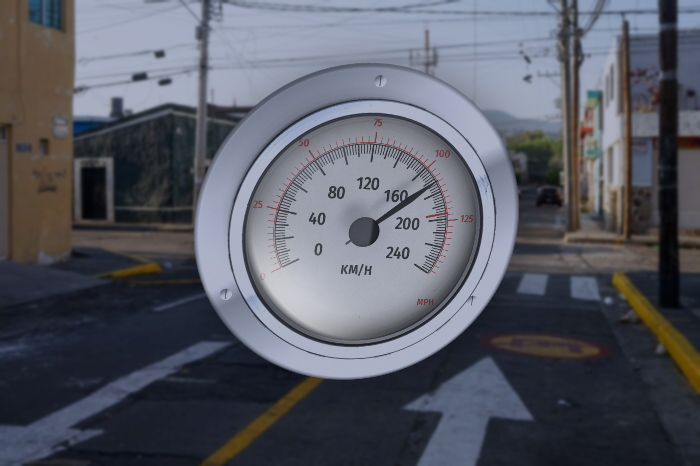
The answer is 170 km/h
